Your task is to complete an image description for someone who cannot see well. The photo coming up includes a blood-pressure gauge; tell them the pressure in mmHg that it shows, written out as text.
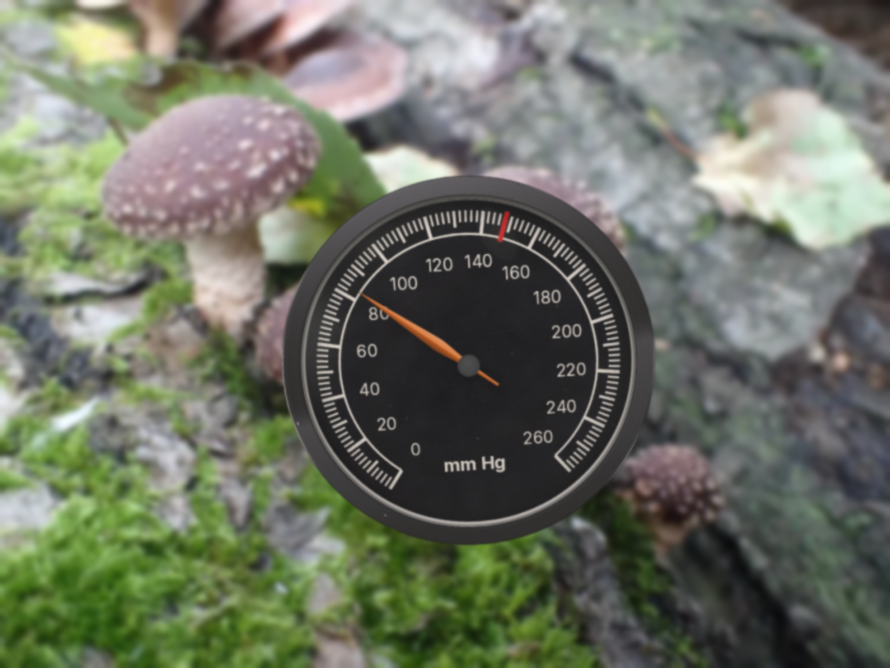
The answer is 84 mmHg
